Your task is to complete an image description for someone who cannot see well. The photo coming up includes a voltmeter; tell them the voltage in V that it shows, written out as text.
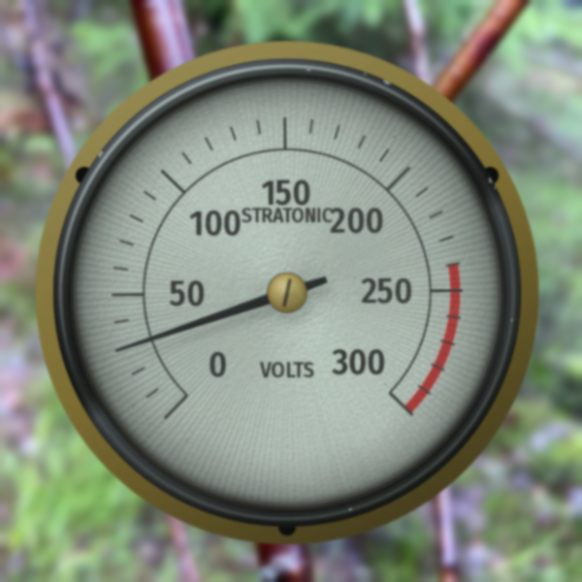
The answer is 30 V
